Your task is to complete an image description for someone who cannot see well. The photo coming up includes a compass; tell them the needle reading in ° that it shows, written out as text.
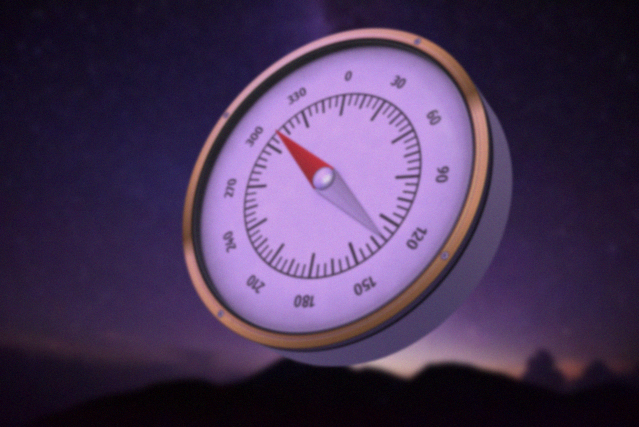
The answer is 310 °
